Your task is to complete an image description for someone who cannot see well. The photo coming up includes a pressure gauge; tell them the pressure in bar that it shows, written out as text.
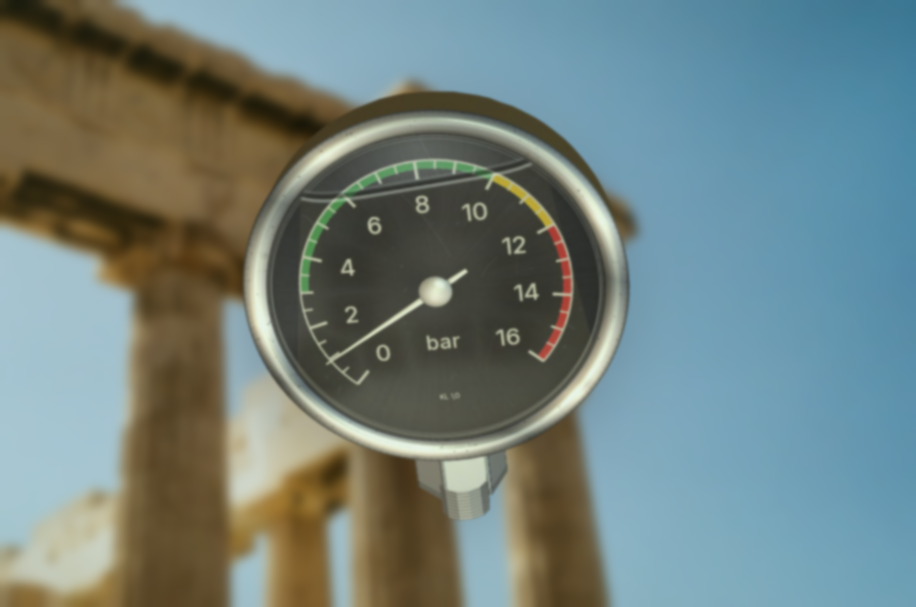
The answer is 1 bar
